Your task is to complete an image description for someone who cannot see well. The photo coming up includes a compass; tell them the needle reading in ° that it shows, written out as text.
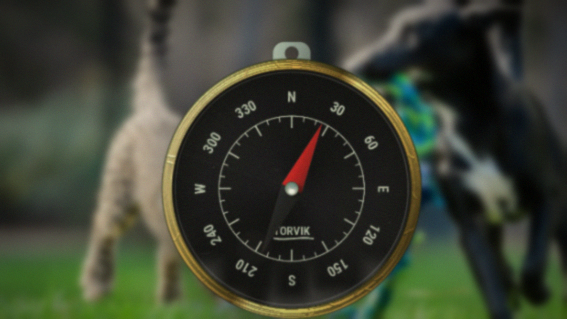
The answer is 25 °
